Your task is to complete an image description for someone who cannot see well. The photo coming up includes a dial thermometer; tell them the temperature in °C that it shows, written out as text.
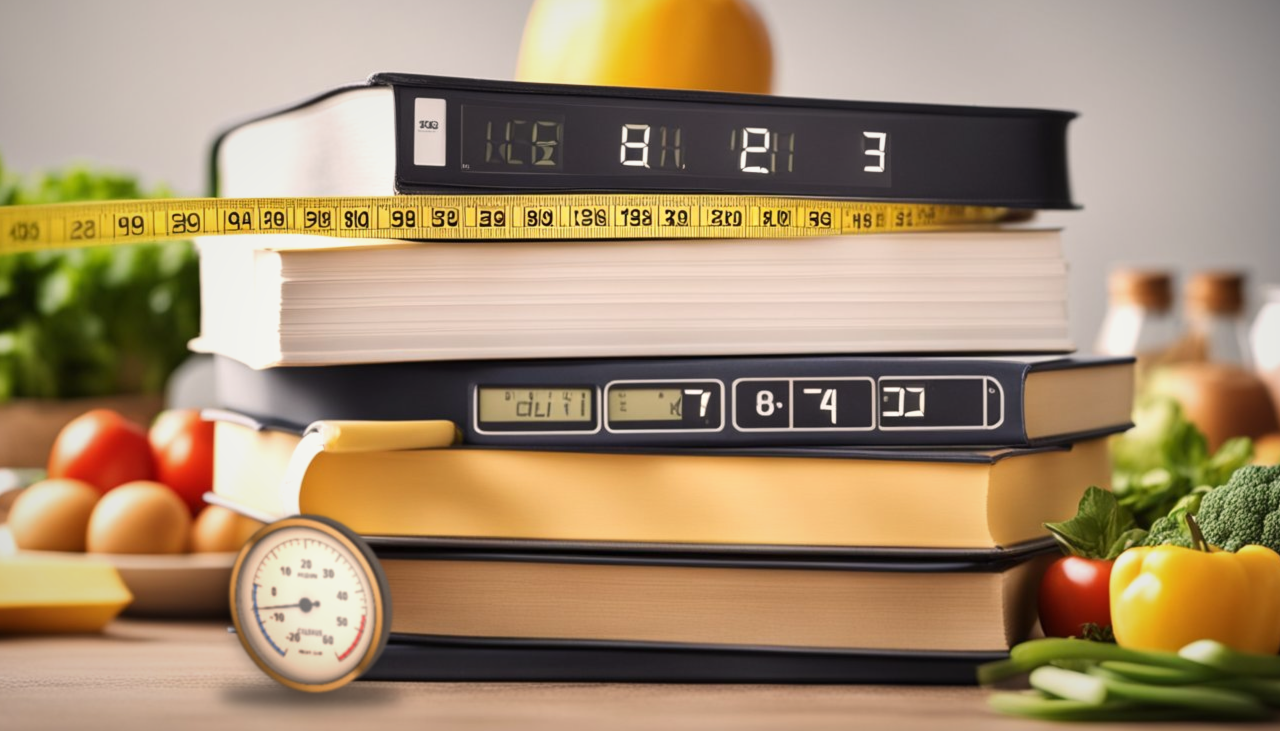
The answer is -6 °C
